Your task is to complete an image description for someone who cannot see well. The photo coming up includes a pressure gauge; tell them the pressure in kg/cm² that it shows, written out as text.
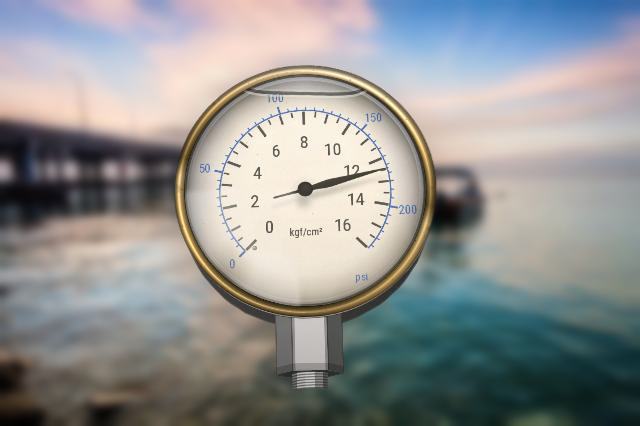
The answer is 12.5 kg/cm²
